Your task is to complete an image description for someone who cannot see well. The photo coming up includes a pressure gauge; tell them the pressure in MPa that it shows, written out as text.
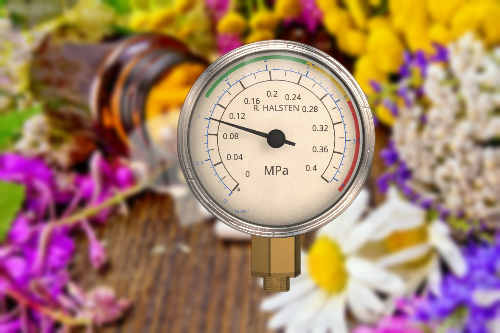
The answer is 0.1 MPa
